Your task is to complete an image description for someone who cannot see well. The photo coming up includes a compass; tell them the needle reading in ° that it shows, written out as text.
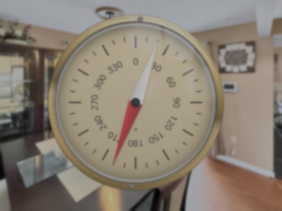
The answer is 200 °
